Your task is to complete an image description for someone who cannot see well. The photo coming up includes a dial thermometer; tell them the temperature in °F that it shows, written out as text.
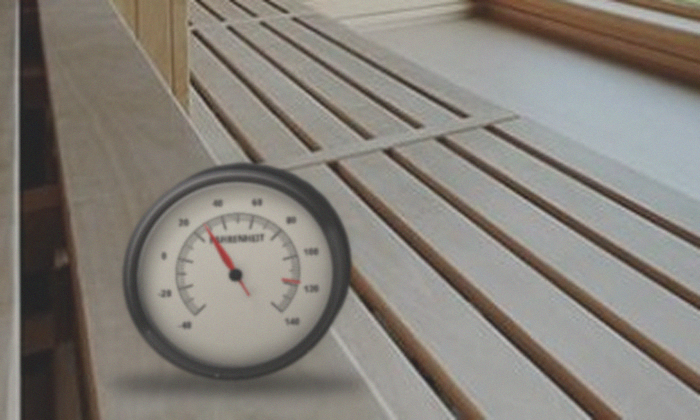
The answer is 30 °F
